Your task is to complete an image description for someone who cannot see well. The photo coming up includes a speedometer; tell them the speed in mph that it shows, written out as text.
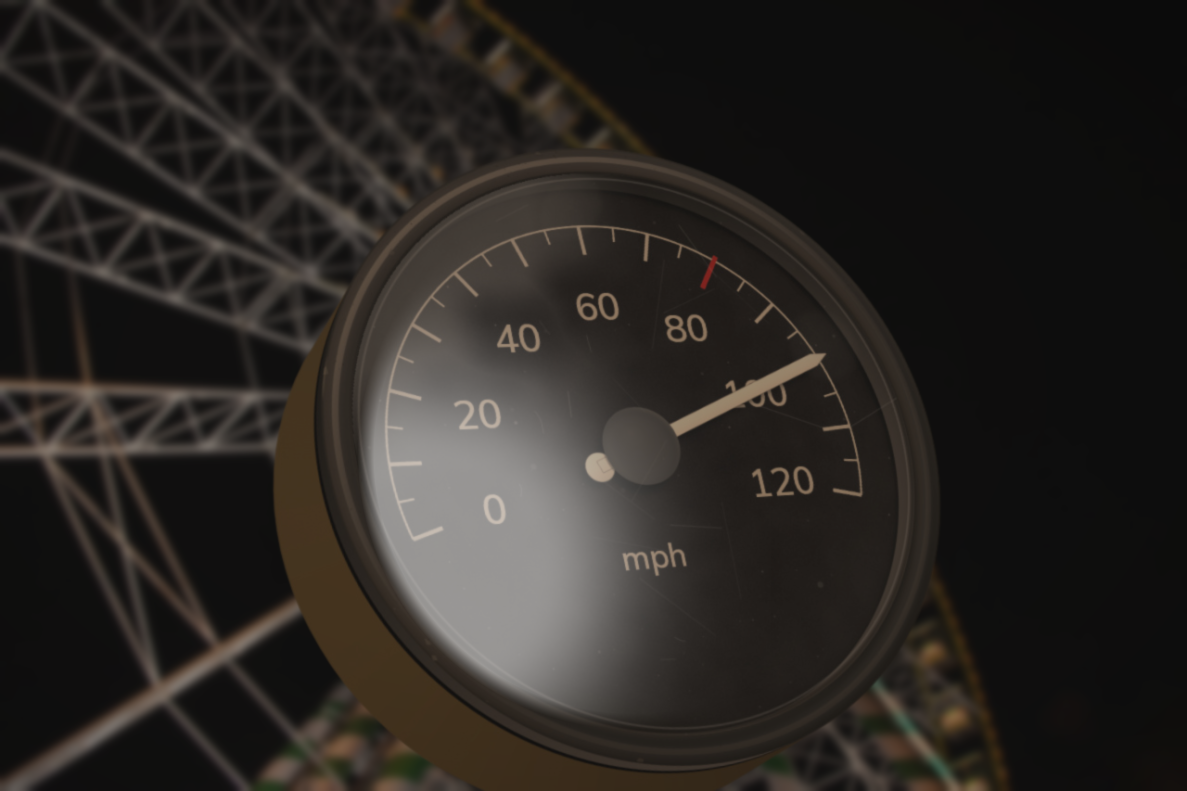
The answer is 100 mph
